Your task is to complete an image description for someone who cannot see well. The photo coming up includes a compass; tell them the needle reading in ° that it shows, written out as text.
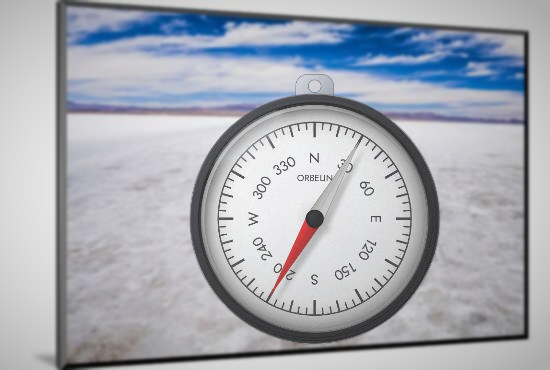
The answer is 210 °
